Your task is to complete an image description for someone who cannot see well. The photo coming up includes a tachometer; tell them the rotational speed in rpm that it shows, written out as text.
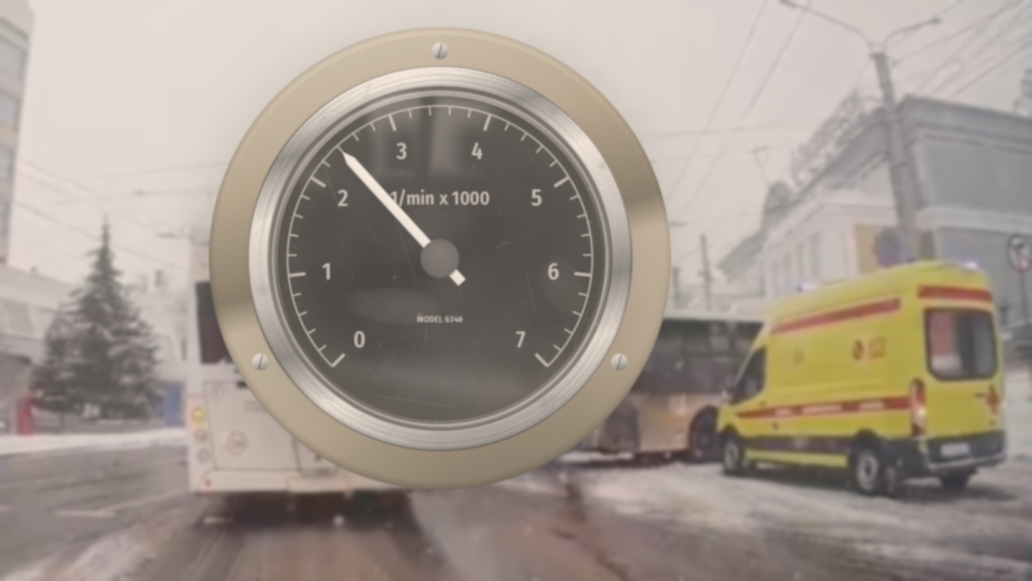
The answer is 2400 rpm
